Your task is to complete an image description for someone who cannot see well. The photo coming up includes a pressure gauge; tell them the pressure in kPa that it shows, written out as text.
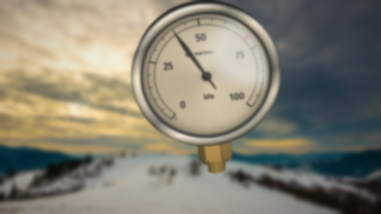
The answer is 40 kPa
